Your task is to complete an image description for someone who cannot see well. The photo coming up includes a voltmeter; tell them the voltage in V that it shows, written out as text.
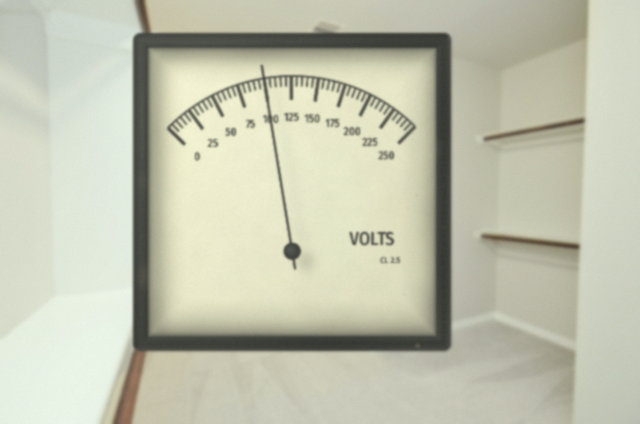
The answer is 100 V
